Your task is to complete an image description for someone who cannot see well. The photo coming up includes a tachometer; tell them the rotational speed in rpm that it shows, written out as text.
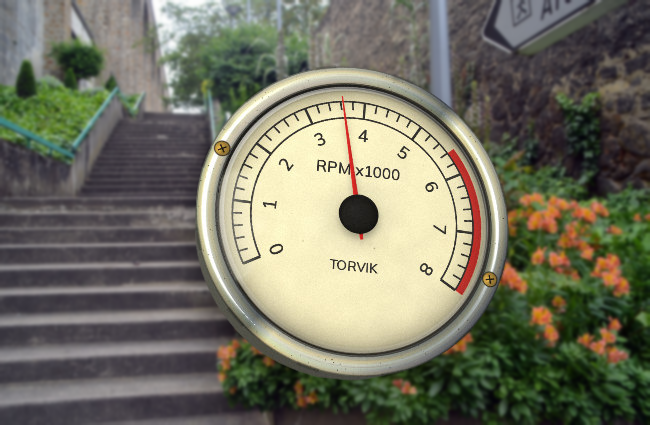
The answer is 3600 rpm
